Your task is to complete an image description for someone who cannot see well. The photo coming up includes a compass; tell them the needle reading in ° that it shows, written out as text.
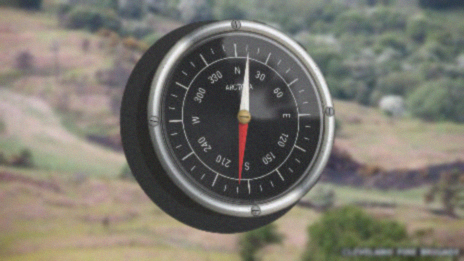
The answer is 190 °
